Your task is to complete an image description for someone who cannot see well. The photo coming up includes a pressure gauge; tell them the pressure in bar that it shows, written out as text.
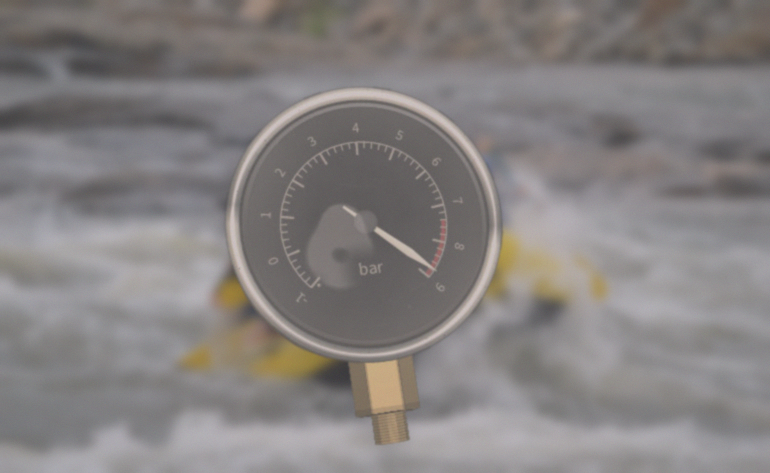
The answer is 8.8 bar
